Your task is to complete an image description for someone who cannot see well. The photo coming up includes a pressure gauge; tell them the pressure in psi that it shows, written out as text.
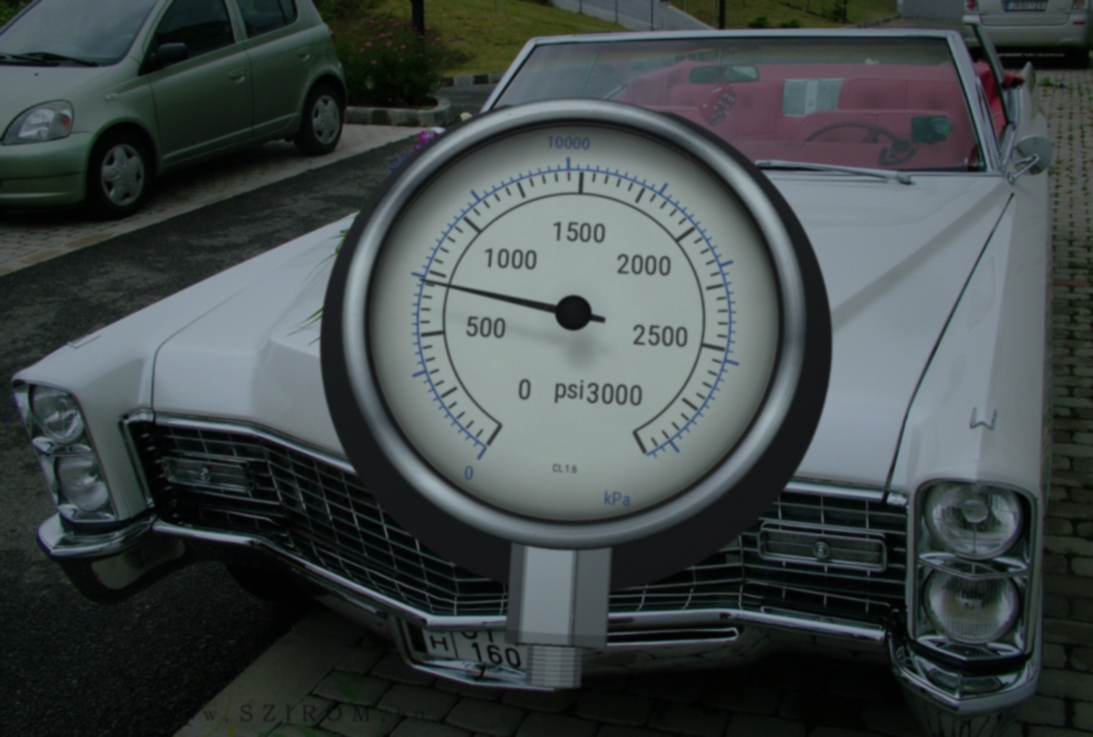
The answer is 700 psi
